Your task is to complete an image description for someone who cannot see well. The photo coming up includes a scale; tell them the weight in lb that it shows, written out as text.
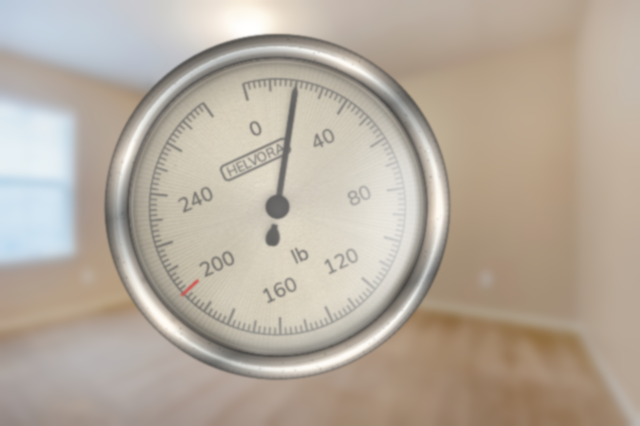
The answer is 20 lb
